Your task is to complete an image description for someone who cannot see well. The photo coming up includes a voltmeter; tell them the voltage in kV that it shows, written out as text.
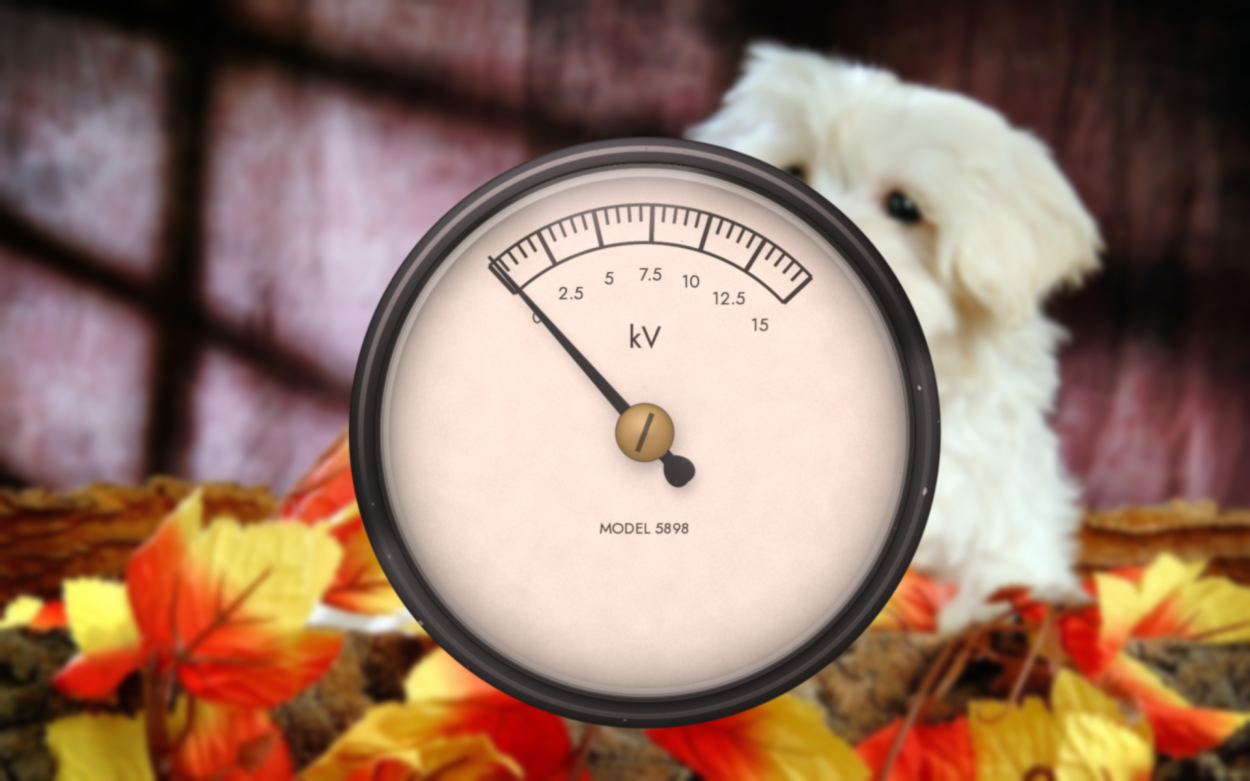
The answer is 0.25 kV
